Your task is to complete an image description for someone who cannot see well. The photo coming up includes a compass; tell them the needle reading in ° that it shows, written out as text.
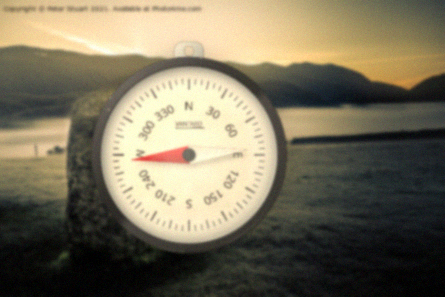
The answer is 265 °
